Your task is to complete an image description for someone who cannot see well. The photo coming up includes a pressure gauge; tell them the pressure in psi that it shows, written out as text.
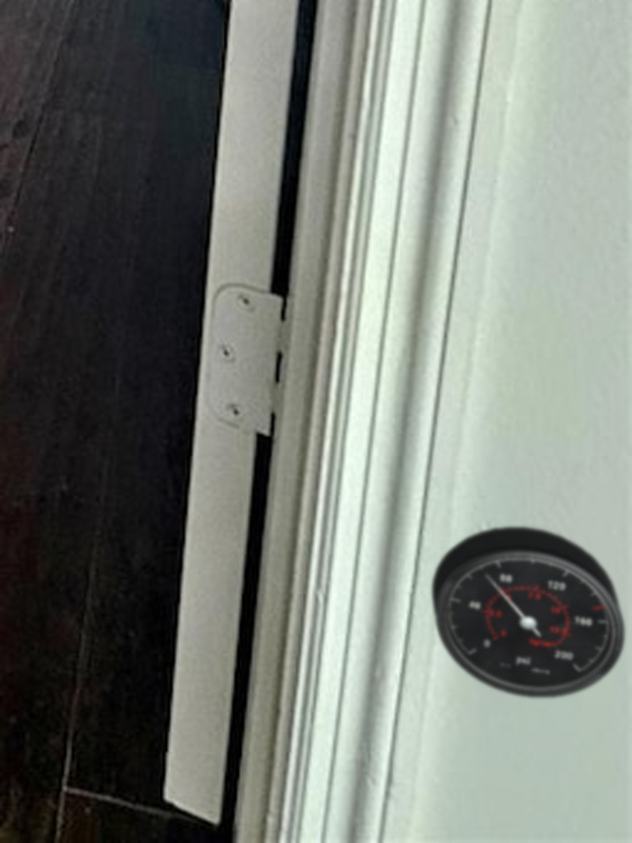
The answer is 70 psi
